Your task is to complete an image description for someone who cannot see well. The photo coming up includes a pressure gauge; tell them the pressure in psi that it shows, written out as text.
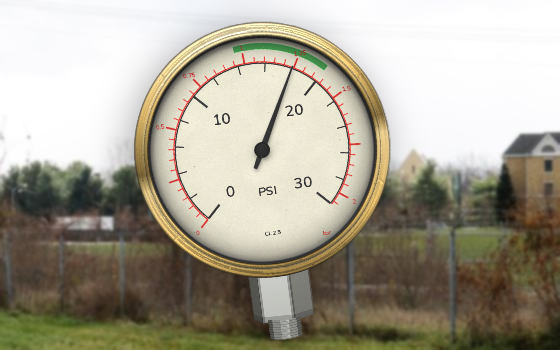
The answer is 18 psi
